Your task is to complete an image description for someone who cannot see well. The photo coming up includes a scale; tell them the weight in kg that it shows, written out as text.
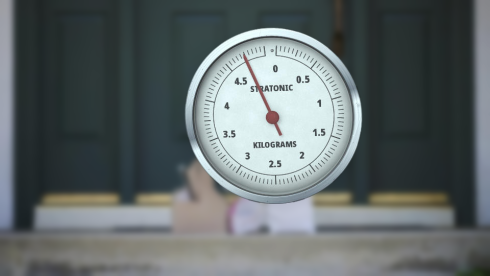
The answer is 4.75 kg
